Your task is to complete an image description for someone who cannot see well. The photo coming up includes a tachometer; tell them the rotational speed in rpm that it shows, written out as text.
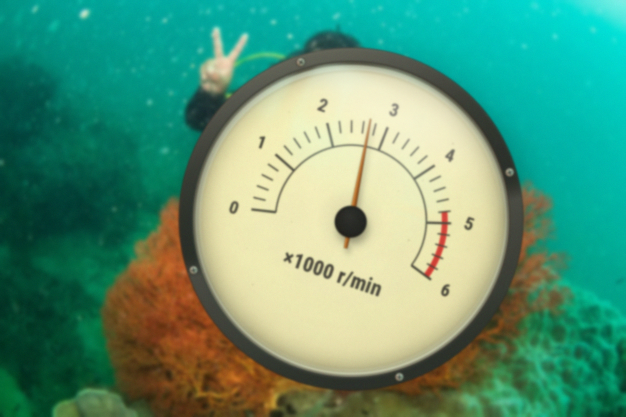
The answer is 2700 rpm
